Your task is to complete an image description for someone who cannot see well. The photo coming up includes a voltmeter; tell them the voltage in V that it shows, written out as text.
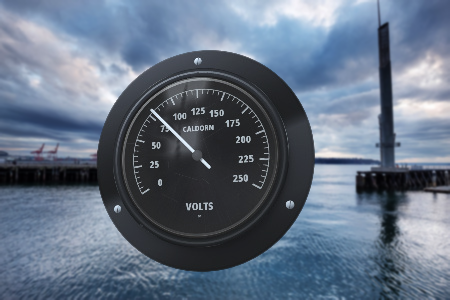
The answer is 80 V
